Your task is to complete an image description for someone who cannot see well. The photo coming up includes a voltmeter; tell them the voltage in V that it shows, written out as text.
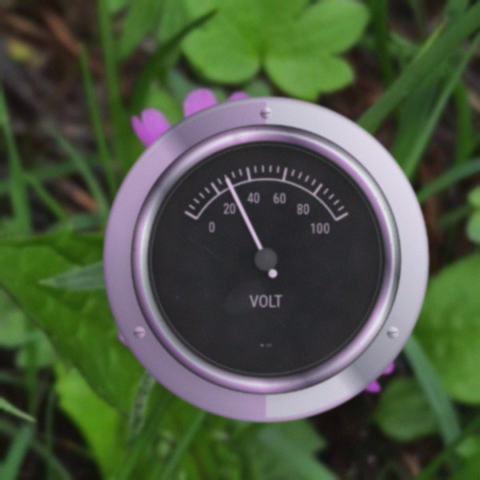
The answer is 28 V
